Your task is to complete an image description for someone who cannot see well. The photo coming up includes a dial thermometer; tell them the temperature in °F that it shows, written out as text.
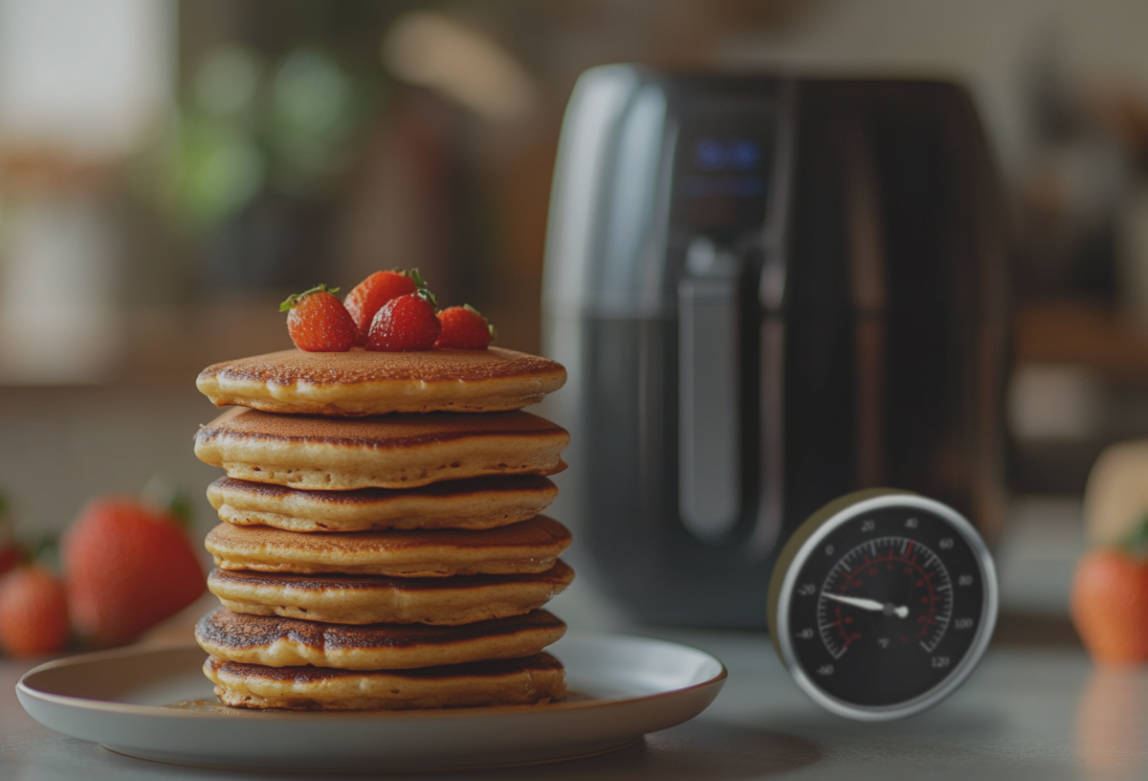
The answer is -20 °F
